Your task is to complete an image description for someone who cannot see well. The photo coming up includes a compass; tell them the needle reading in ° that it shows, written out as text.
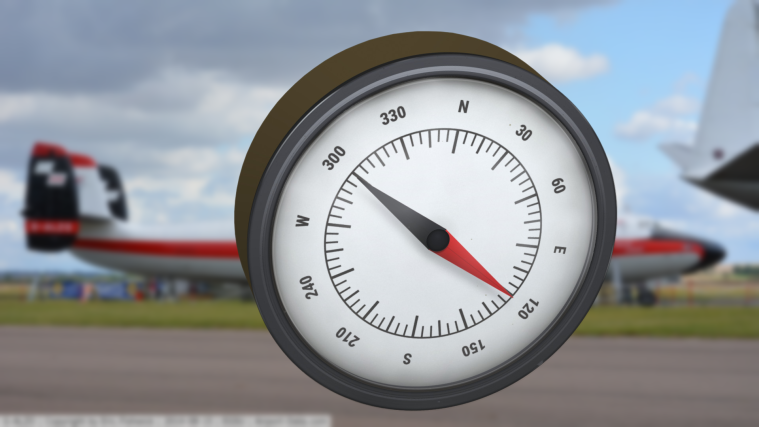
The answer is 120 °
